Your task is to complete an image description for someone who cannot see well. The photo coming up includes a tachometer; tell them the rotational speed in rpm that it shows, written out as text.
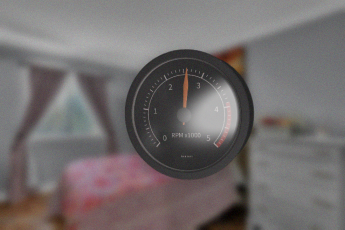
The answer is 2600 rpm
